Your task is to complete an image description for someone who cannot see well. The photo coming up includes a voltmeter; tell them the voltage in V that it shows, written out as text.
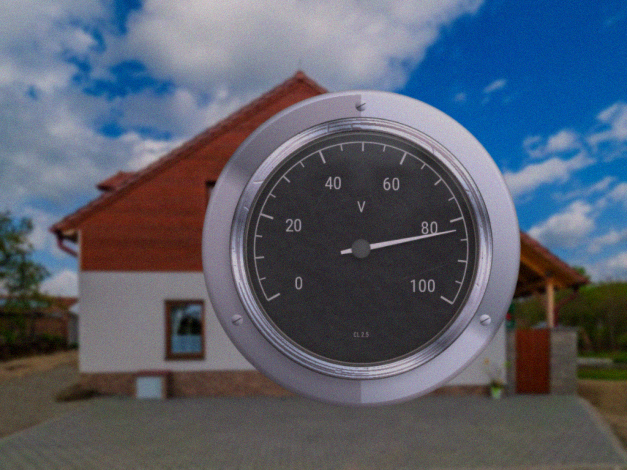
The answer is 82.5 V
